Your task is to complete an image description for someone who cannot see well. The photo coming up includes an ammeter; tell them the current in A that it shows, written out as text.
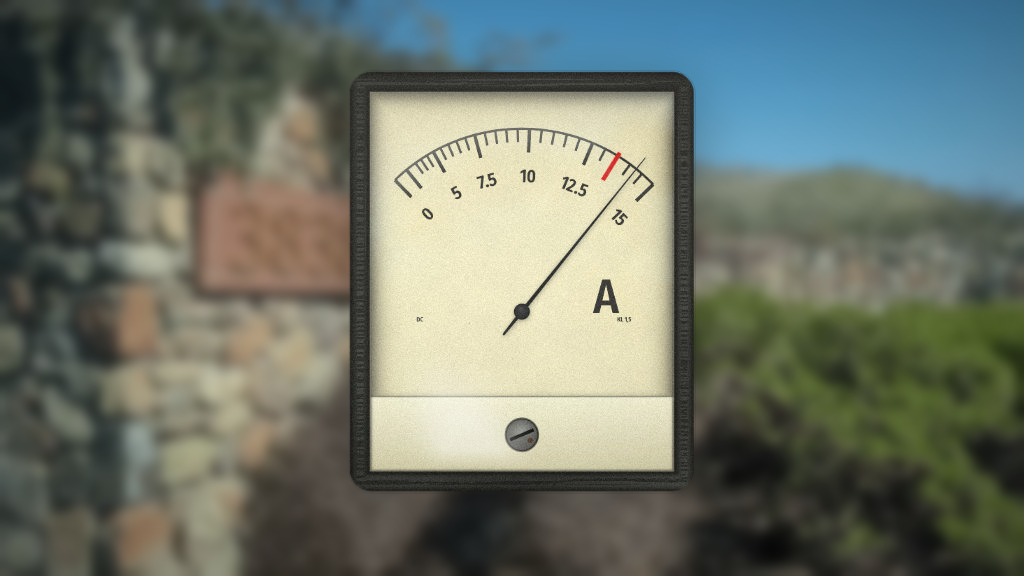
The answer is 14.25 A
